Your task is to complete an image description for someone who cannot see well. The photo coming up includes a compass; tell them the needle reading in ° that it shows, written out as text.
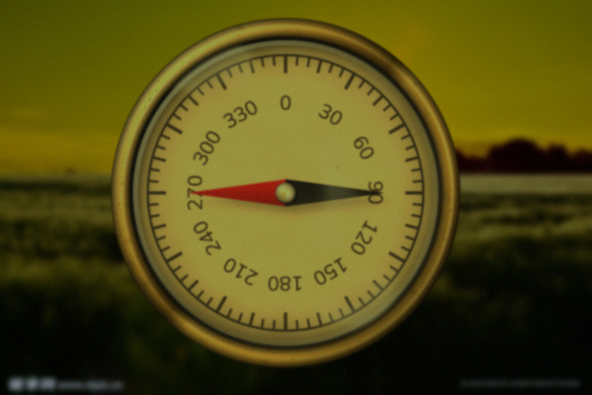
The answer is 270 °
